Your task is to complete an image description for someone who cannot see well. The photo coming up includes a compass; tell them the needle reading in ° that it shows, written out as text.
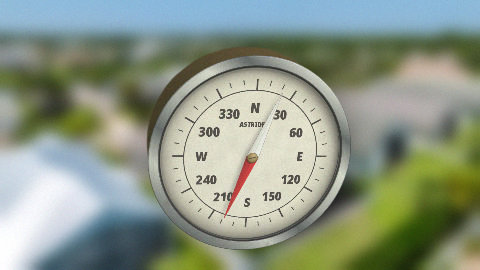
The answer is 200 °
